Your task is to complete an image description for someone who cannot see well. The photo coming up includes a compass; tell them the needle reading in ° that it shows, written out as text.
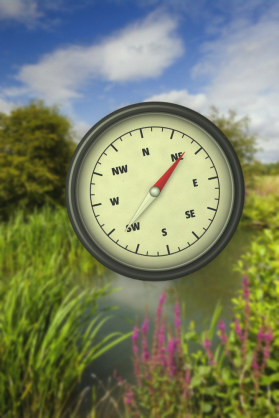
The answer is 50 °
